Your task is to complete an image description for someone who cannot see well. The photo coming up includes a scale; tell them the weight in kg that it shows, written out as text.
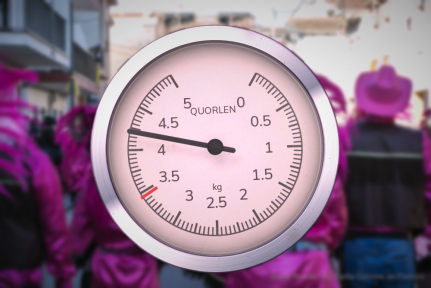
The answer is 4.2 kg
